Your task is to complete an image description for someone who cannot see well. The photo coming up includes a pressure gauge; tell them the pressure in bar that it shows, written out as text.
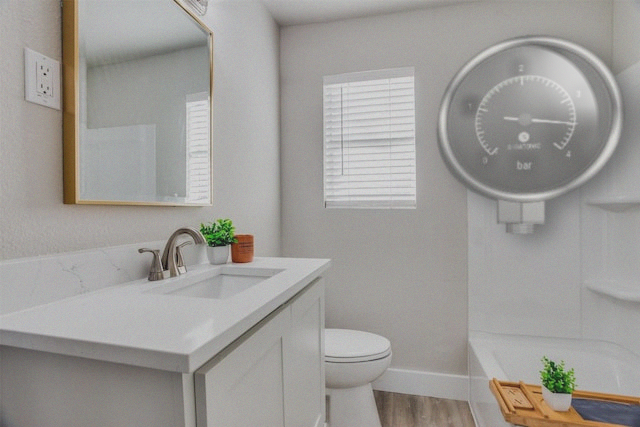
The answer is 3.5 bar
